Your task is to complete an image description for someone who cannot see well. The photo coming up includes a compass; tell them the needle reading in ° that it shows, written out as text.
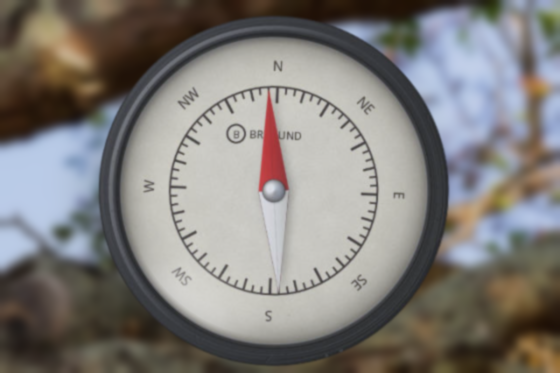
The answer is 355 °
